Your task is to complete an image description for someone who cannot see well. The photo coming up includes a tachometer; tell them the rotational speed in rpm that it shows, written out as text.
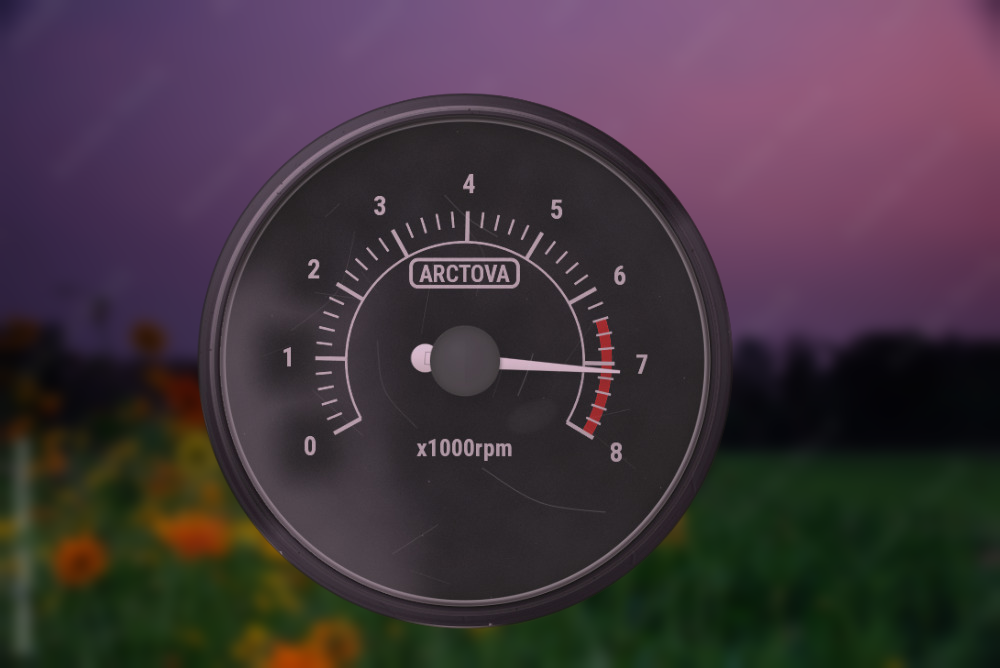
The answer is 7100 rpm
